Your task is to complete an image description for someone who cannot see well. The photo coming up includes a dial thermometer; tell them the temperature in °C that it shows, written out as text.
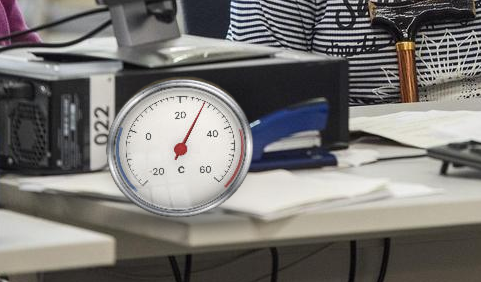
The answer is 28 °C
